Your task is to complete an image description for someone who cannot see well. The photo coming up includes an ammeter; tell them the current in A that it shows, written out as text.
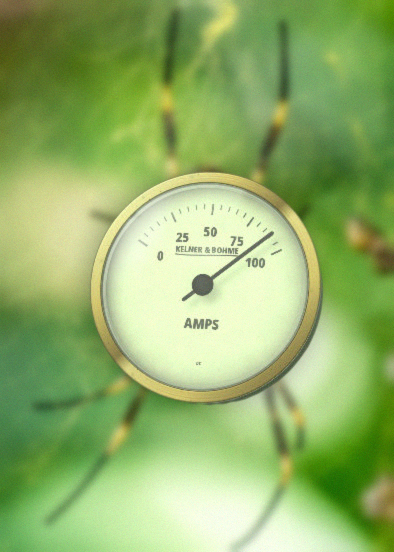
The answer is 90 A
